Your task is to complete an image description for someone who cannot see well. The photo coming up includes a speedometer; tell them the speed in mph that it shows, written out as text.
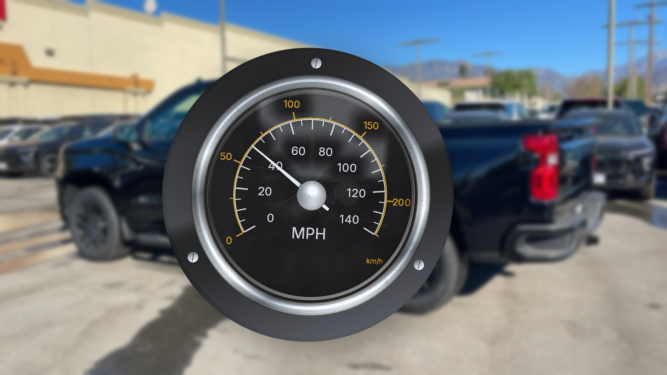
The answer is 40 mph
